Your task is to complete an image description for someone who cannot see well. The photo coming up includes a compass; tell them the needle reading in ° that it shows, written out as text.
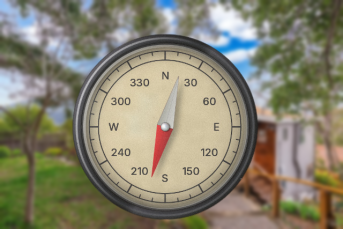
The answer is 195 °
